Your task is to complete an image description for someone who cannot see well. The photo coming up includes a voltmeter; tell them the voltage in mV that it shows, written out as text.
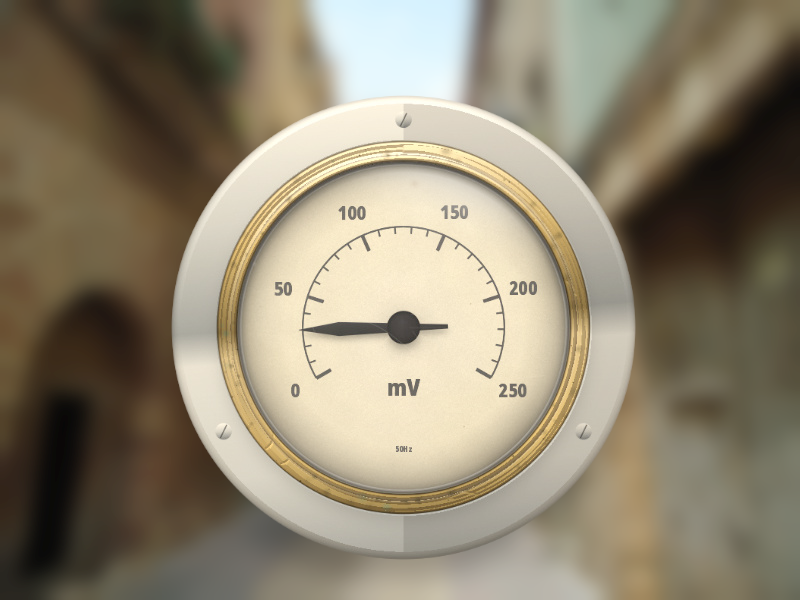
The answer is 30 mV
